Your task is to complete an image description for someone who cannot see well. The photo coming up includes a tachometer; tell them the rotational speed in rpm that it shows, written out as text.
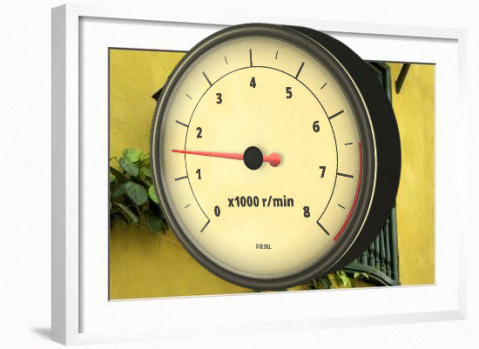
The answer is 1500 rpm
